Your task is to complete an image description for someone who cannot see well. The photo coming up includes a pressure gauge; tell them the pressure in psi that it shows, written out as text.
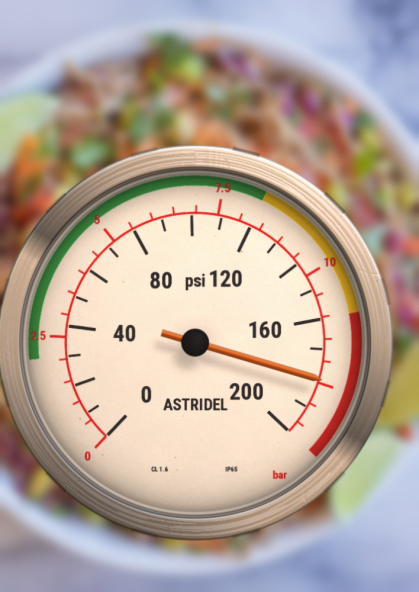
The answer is 180 psi
